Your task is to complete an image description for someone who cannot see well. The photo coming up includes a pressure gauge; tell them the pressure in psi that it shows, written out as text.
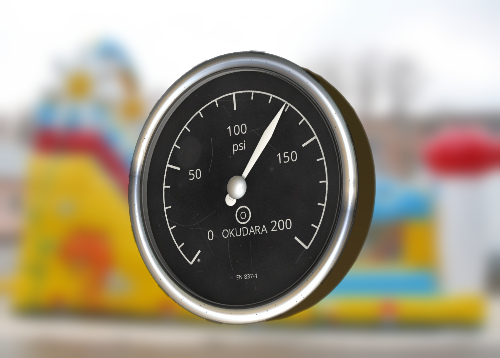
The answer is 130 psi
